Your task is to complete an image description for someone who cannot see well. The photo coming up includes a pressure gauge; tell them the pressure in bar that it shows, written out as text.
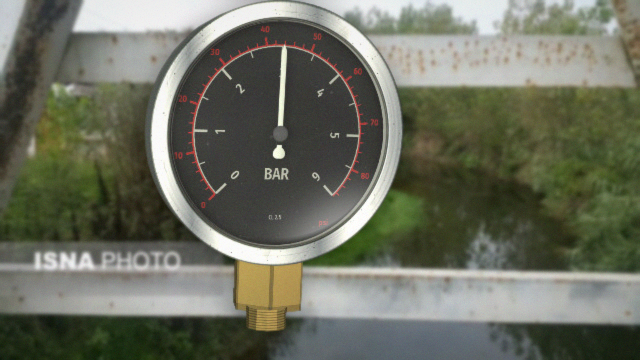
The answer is 3 bar
